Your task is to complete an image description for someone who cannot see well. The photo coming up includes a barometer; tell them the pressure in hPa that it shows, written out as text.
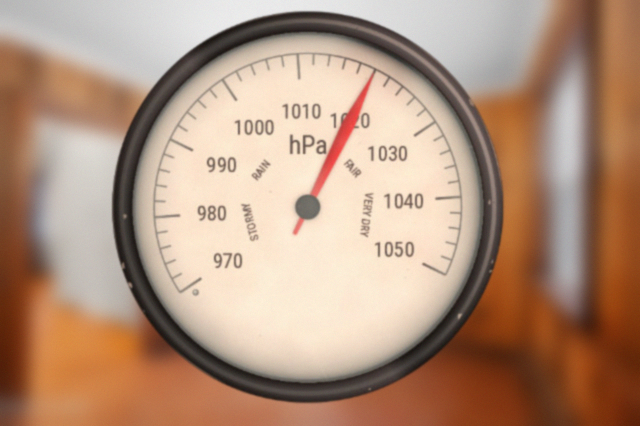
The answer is 1020 hPa
